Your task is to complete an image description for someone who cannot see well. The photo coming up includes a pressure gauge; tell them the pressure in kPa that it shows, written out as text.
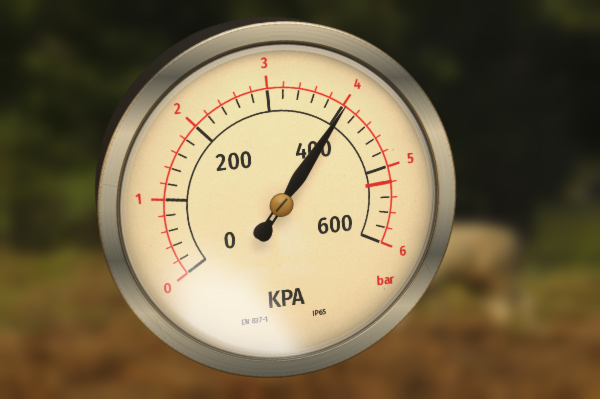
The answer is 400 kPa
